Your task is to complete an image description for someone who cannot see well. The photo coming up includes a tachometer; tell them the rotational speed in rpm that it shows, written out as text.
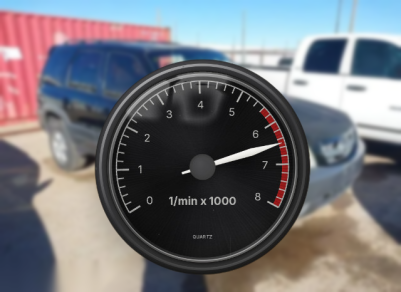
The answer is 6500 rpm
